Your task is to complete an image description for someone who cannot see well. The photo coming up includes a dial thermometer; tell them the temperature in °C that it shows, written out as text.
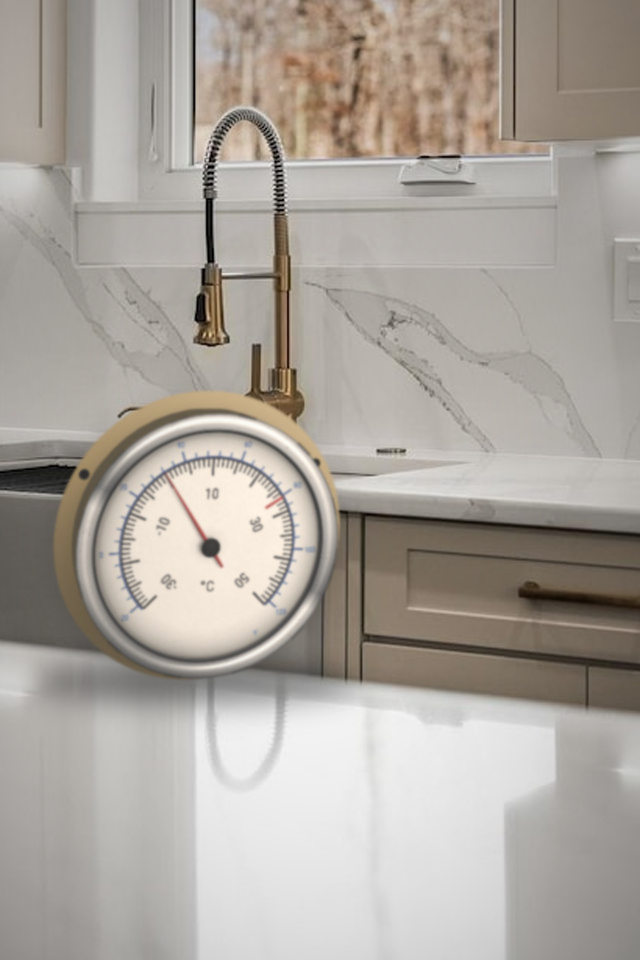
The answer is 0 °C
